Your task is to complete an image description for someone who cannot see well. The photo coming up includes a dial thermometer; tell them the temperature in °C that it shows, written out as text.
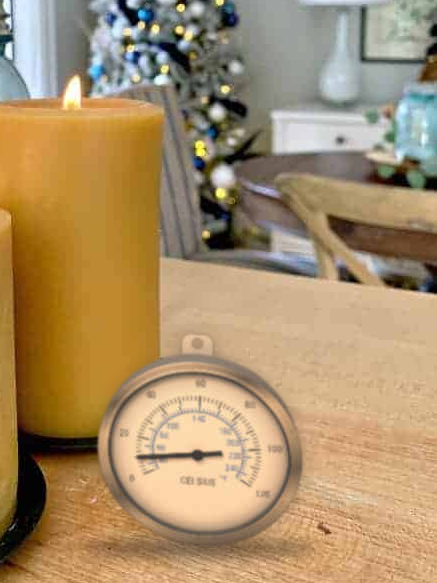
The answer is 10 °C
